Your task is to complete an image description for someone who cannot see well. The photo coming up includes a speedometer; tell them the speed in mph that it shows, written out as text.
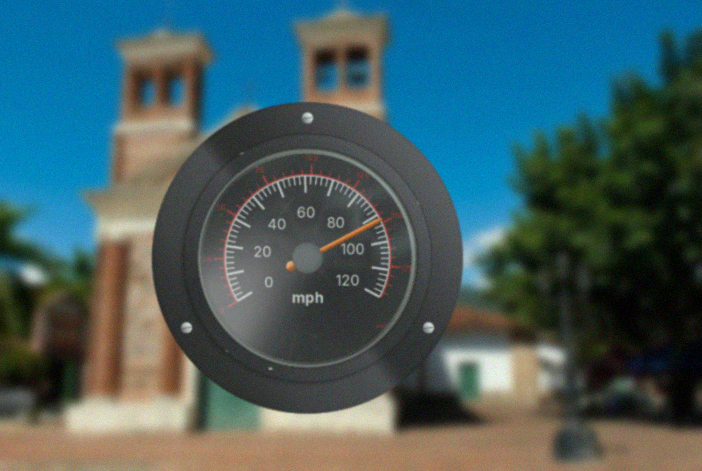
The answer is 92 mph
